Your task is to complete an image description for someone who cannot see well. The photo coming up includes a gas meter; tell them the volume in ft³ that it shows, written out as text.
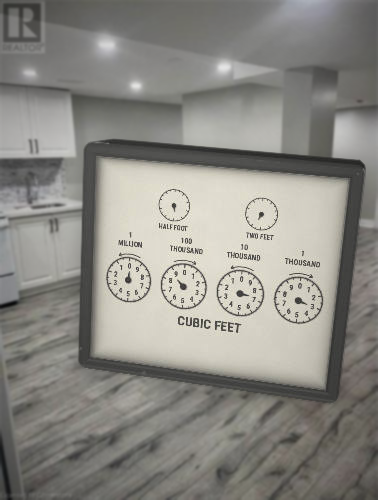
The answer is 987300 ft³
